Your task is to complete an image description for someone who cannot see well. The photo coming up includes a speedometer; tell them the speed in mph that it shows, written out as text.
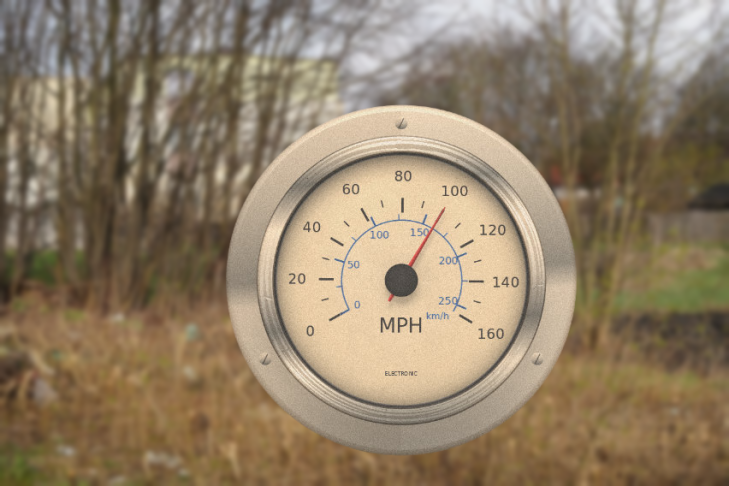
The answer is 100 mph
